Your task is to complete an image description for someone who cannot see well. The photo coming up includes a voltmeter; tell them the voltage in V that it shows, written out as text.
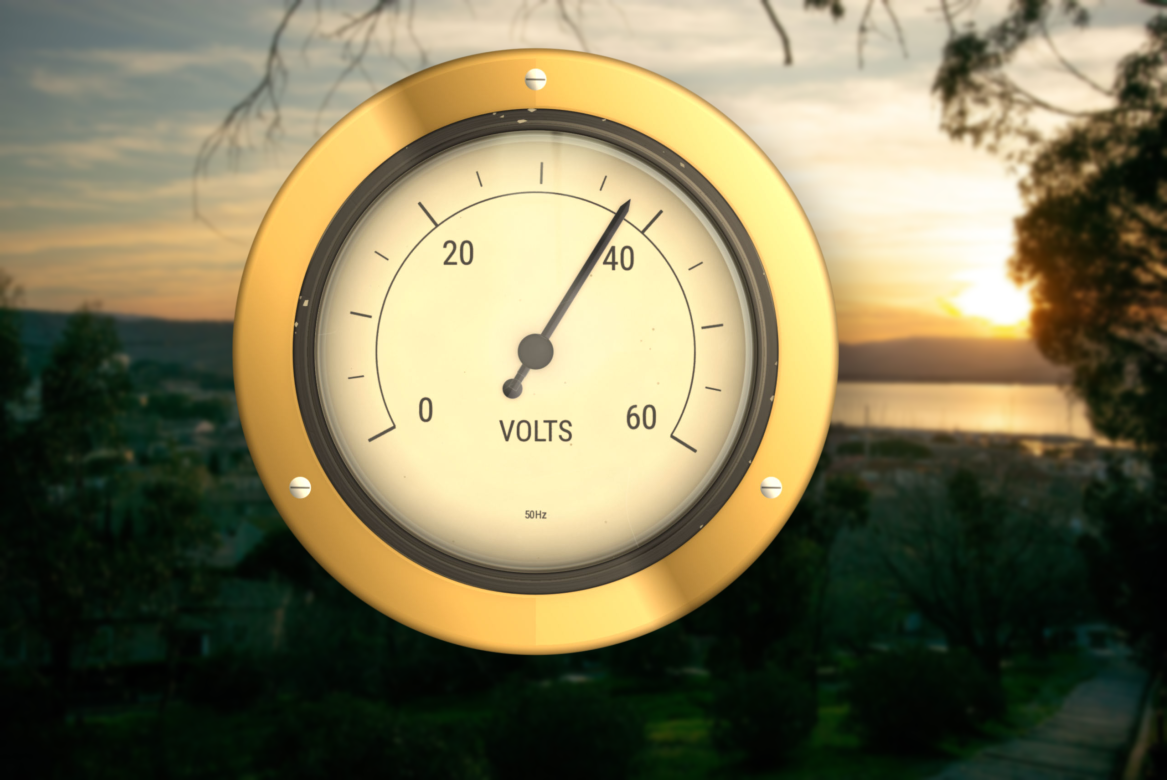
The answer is 37.5 V
